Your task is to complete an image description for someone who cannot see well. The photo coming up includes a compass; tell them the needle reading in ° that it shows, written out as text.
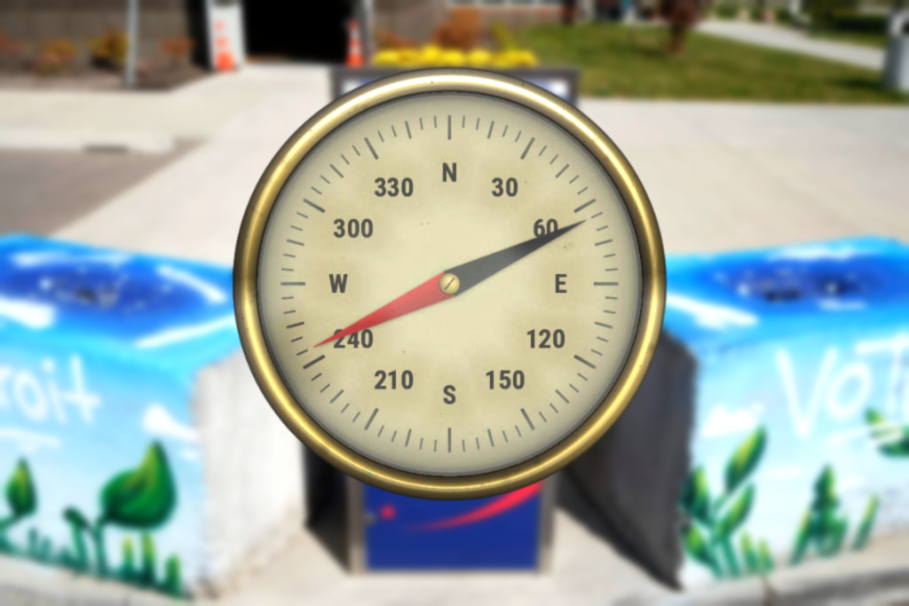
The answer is 245 °
